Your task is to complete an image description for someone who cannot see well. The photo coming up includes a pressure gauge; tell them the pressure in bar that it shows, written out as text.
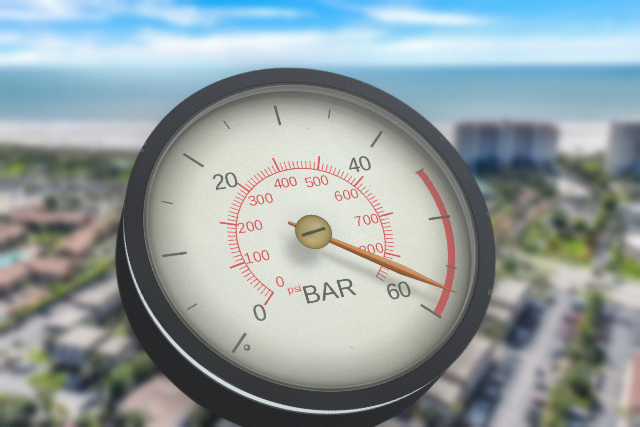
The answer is 57.5 bar
